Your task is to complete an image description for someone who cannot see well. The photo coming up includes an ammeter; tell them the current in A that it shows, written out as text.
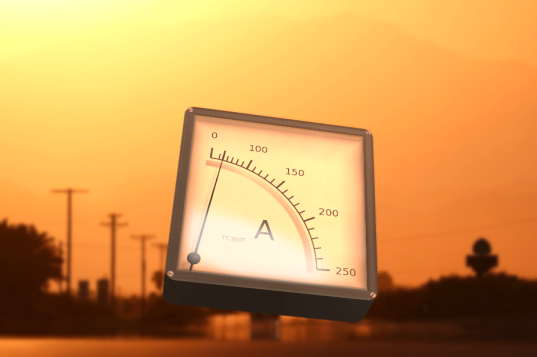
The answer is 50 A
